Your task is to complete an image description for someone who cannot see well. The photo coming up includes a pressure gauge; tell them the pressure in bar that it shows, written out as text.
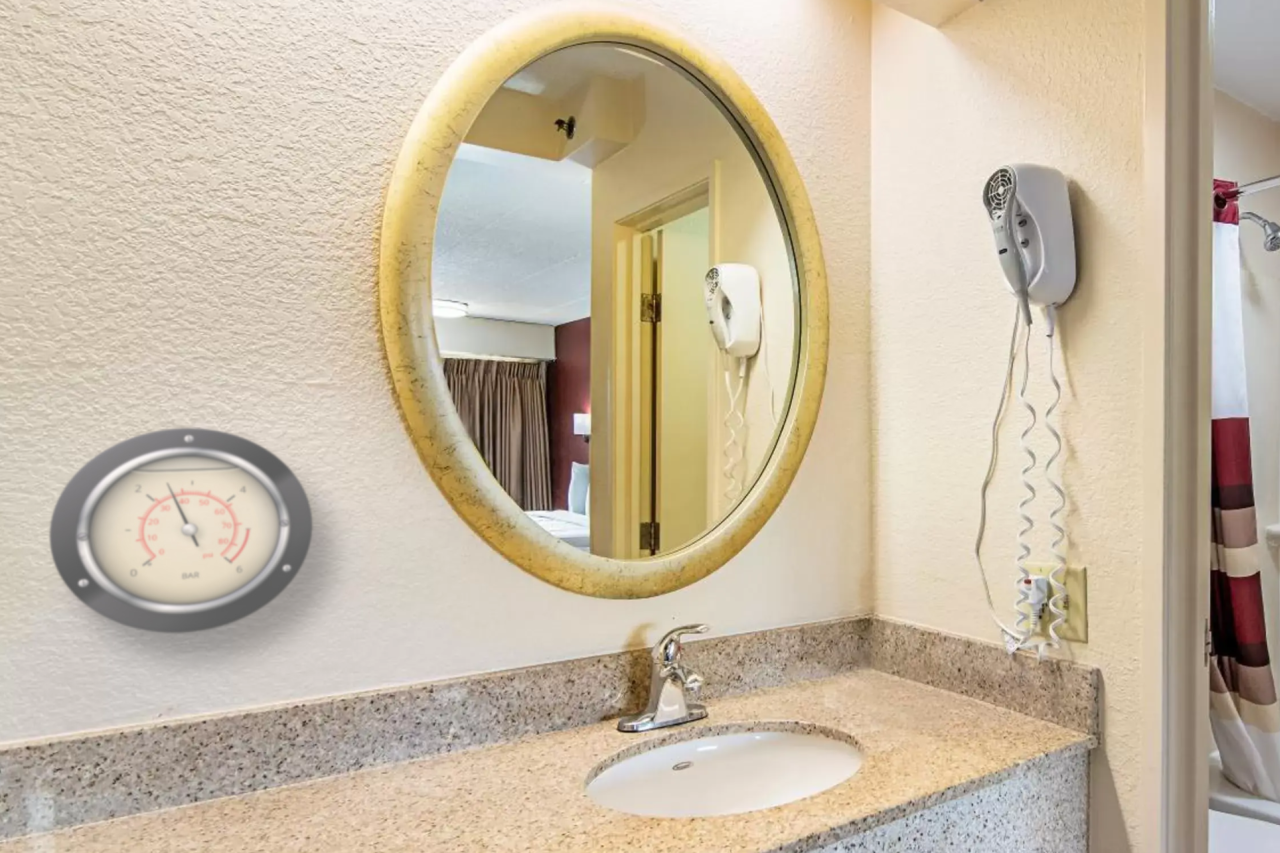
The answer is 2.5 bar
